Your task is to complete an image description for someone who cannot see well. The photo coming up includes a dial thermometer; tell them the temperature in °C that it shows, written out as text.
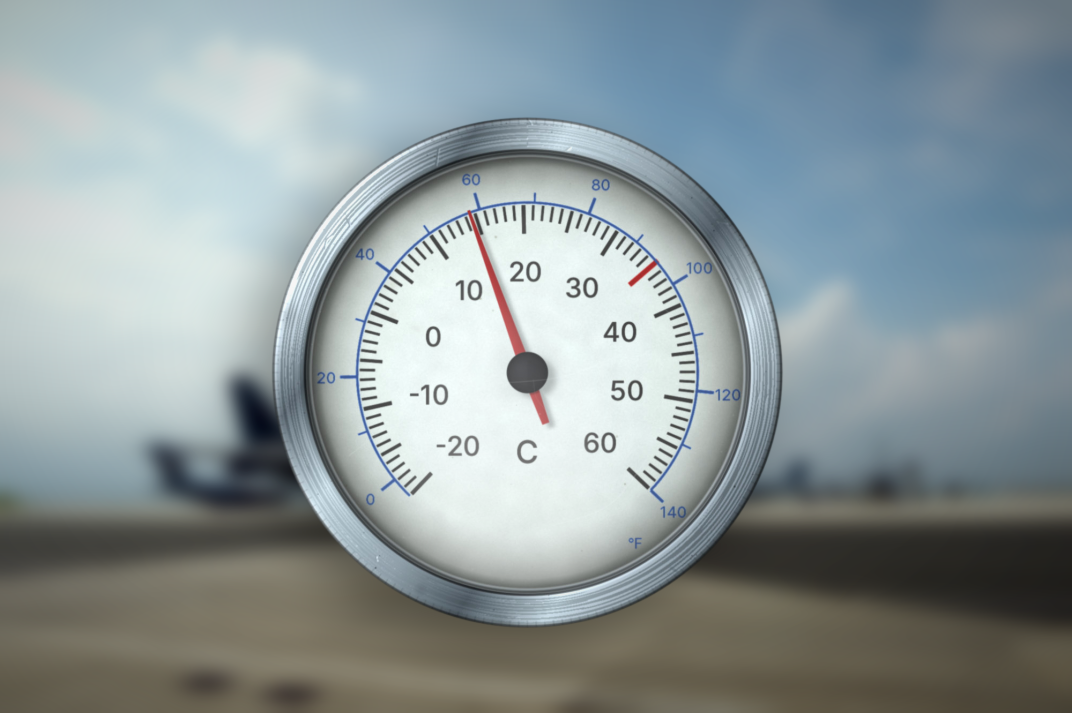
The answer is 14.5 °C
